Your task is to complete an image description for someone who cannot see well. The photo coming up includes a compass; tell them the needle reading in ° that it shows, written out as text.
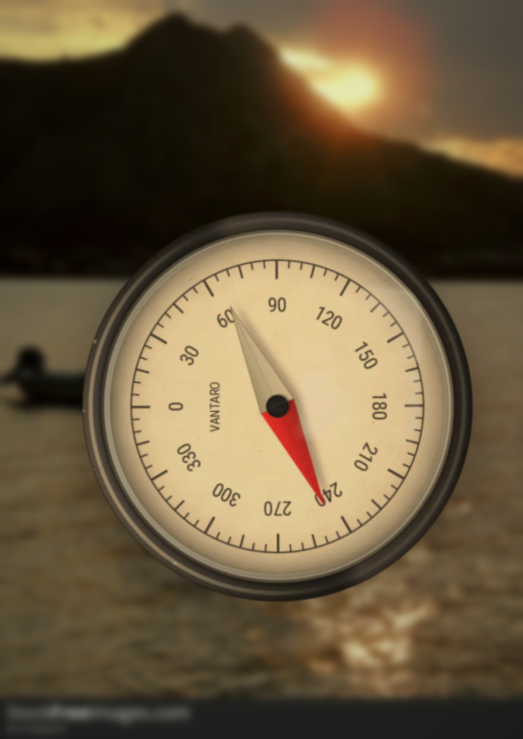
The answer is 245 °
